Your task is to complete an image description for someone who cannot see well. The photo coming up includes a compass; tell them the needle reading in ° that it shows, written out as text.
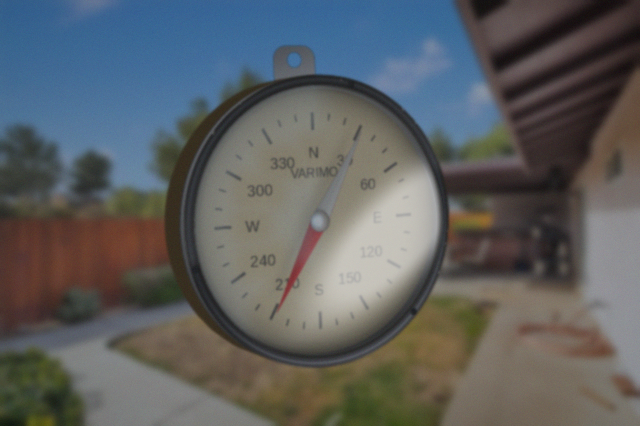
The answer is 210 °
